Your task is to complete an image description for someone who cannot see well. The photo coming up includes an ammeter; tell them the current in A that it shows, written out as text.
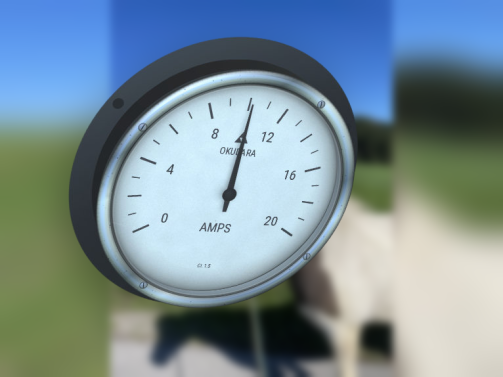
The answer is 10 A
